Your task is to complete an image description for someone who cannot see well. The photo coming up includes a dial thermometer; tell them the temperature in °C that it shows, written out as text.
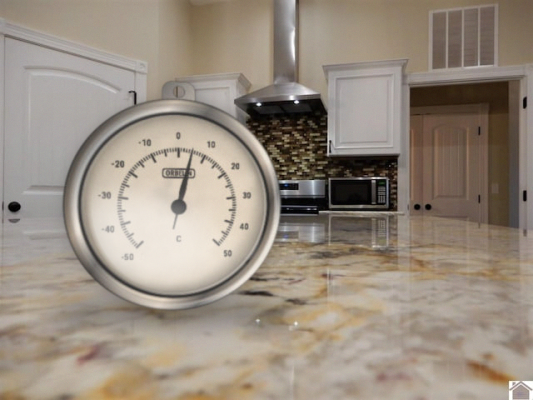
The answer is 5 °C
